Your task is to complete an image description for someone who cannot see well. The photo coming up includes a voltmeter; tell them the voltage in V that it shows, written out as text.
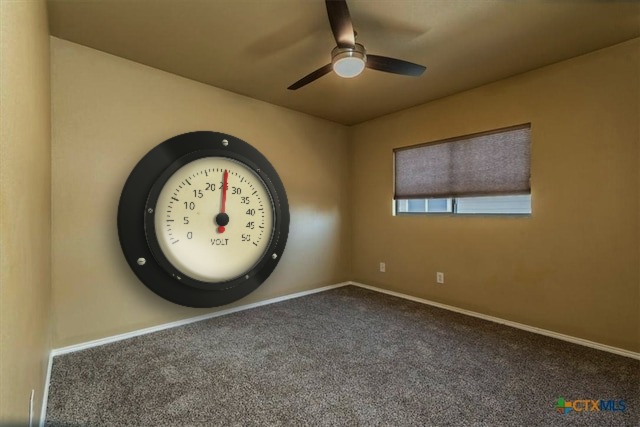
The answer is 25 V
